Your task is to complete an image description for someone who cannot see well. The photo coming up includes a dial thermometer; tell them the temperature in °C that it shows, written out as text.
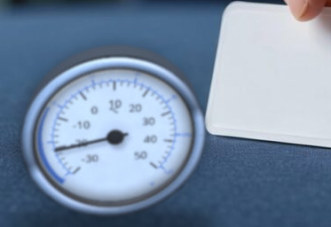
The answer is -20 °C
